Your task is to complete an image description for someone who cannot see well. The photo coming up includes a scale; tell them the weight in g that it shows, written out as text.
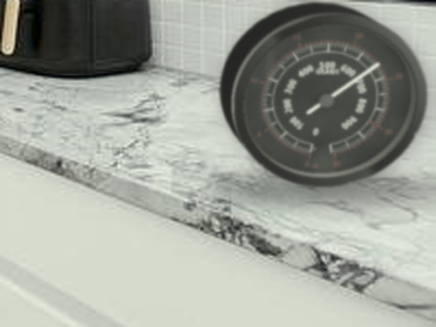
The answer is 650 g
